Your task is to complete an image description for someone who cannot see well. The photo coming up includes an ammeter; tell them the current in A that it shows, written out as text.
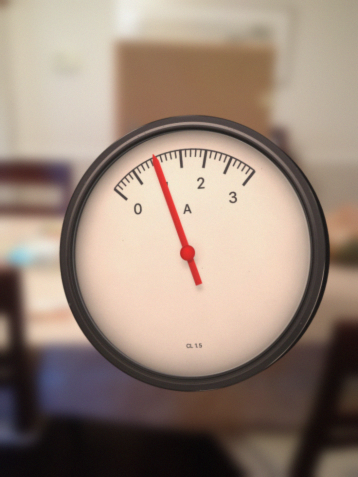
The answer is 1 A
